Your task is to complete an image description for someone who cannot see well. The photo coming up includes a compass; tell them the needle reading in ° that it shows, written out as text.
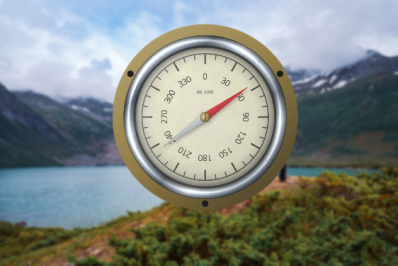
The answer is 55 °
